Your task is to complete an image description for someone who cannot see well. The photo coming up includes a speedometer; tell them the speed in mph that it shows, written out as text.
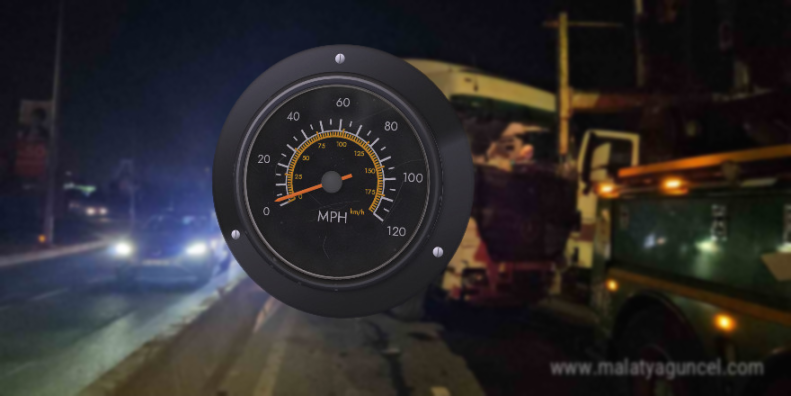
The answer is 2.5 mph
